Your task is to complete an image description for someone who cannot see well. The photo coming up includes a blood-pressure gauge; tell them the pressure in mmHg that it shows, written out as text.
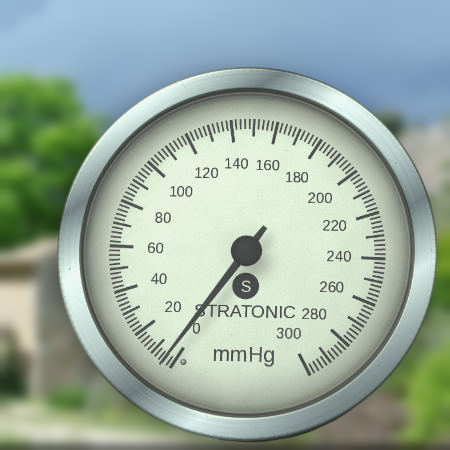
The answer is 4 mmHg
